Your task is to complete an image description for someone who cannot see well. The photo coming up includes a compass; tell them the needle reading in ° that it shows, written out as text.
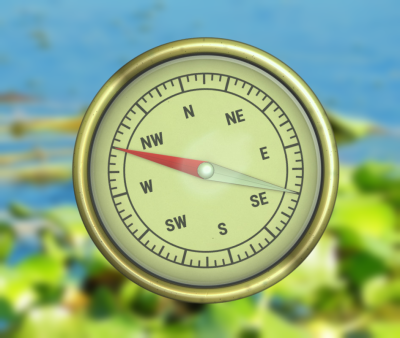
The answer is 300 °
